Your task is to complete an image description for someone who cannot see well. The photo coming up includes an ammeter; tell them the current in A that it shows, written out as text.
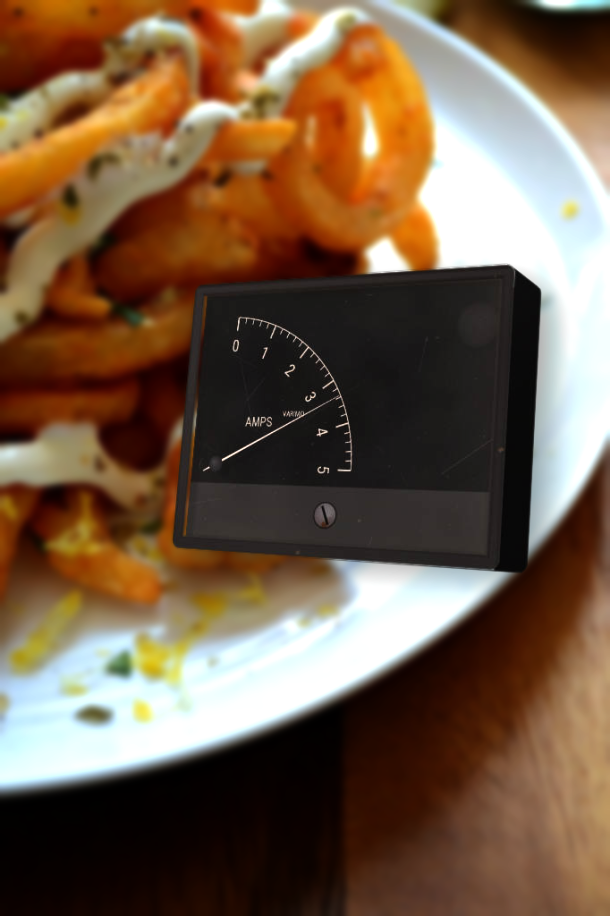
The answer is 3.4 A
